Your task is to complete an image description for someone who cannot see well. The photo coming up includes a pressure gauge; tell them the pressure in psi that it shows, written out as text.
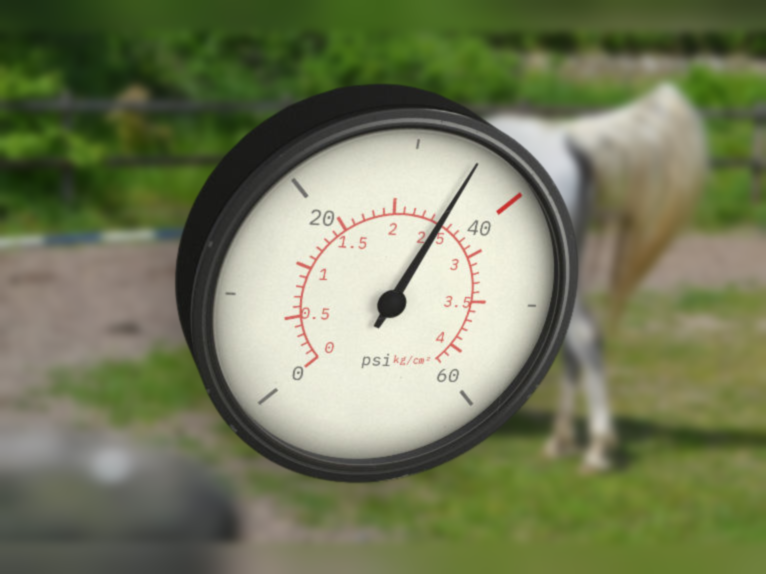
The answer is 35 psi
